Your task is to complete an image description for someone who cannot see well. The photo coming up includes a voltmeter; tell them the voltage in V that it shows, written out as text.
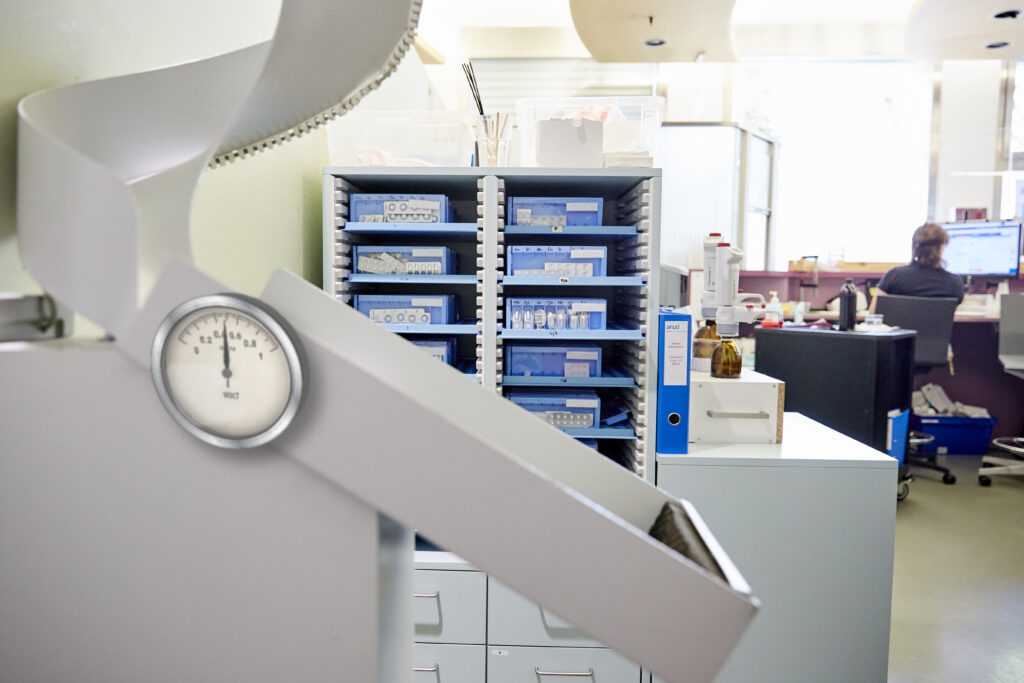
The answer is 0.5 V
